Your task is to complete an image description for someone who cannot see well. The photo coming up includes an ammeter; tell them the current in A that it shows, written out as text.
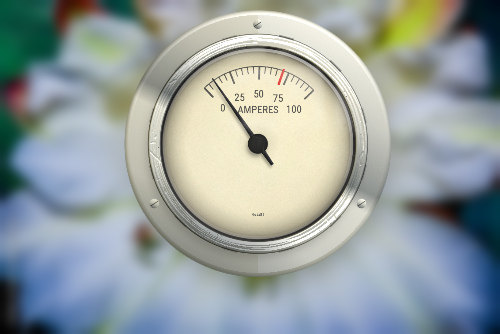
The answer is 10 A
